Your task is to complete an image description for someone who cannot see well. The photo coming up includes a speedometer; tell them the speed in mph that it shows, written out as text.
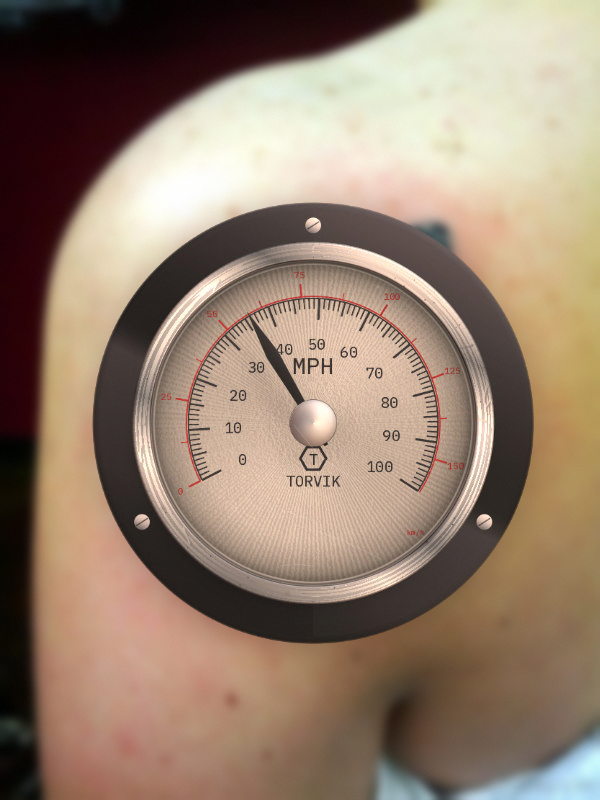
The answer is 36 mph
